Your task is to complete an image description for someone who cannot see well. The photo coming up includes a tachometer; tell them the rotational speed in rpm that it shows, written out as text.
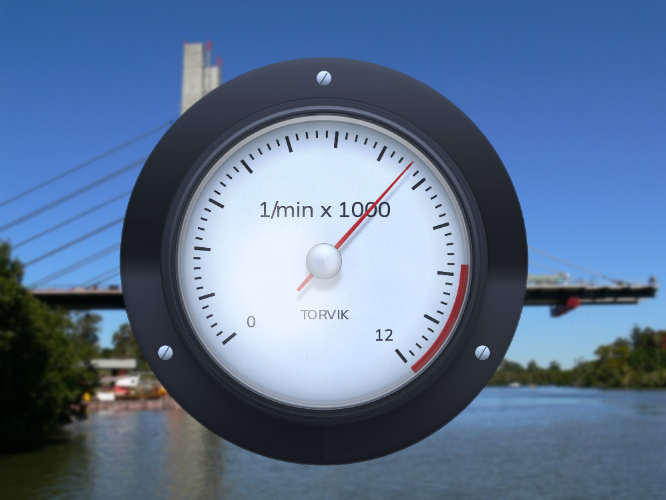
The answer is 7600 rpm
